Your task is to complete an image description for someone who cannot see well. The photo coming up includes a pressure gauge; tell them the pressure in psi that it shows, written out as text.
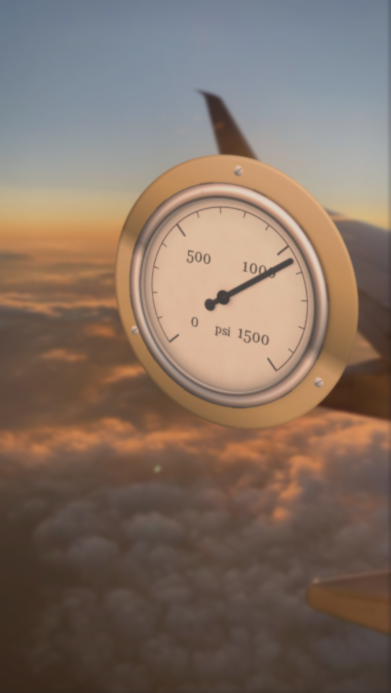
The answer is 1050 psi
